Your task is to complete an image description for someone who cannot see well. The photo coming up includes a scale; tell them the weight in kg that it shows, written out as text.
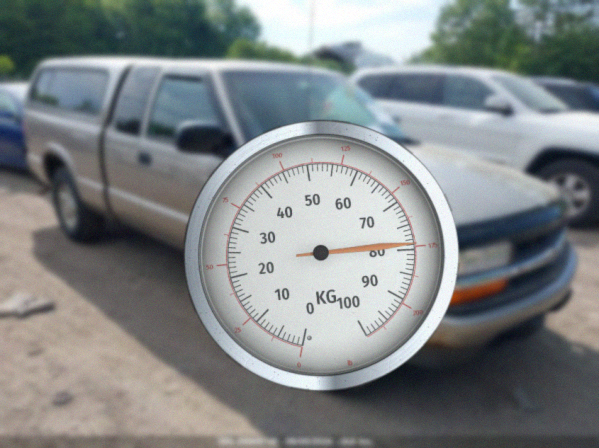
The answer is 79 kg
